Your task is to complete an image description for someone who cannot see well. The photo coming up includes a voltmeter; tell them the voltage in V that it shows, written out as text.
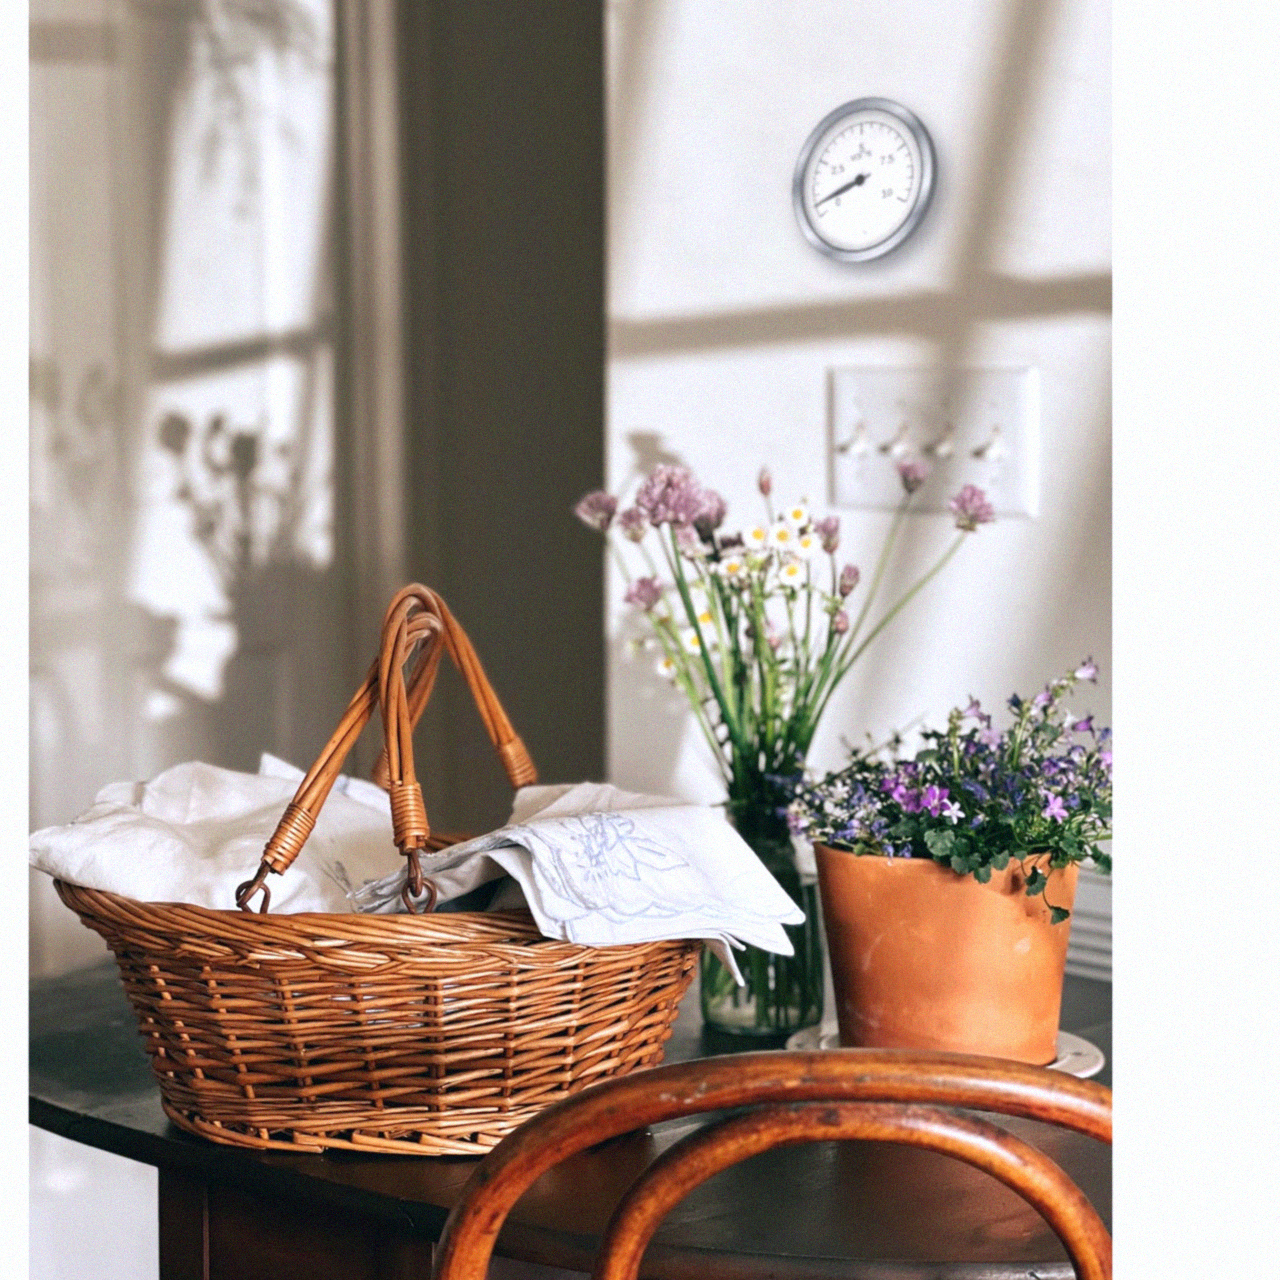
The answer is 0.5 V
